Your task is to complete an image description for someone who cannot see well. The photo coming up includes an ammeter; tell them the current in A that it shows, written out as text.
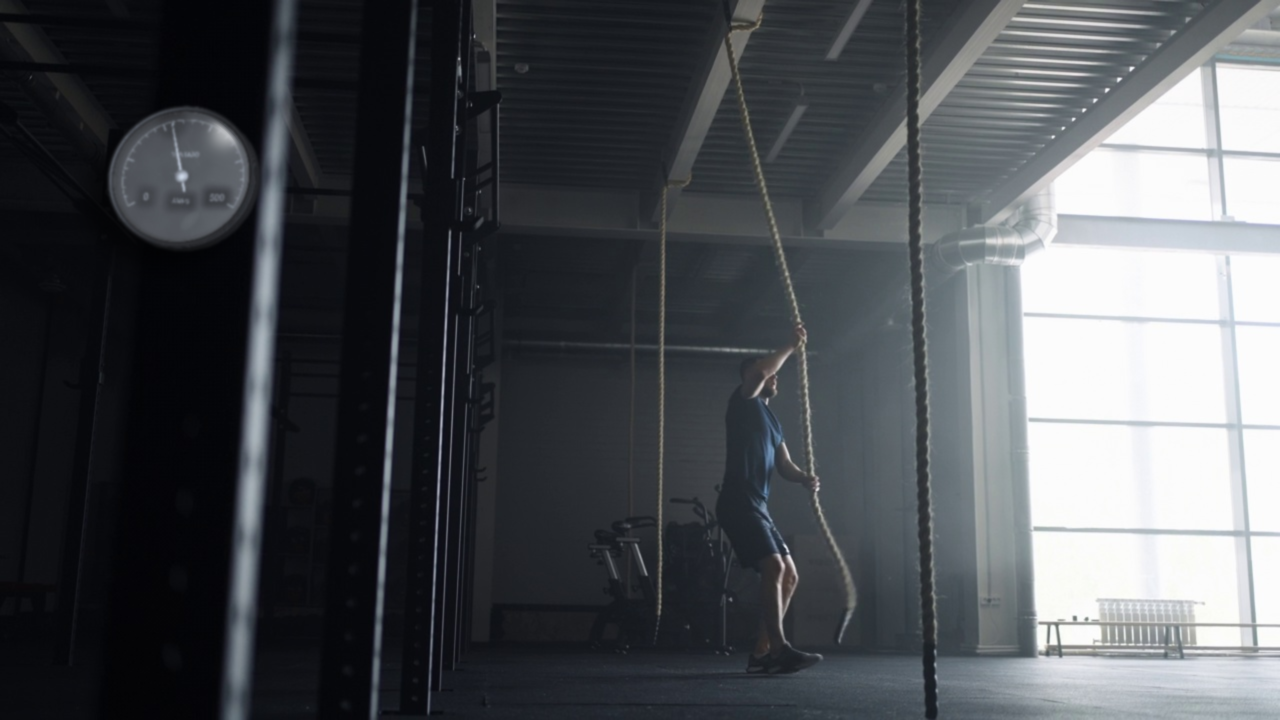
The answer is 220 A
